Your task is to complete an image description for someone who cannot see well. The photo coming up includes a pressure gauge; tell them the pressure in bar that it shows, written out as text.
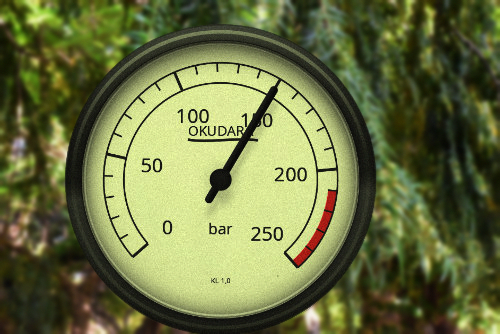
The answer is 150 bar
